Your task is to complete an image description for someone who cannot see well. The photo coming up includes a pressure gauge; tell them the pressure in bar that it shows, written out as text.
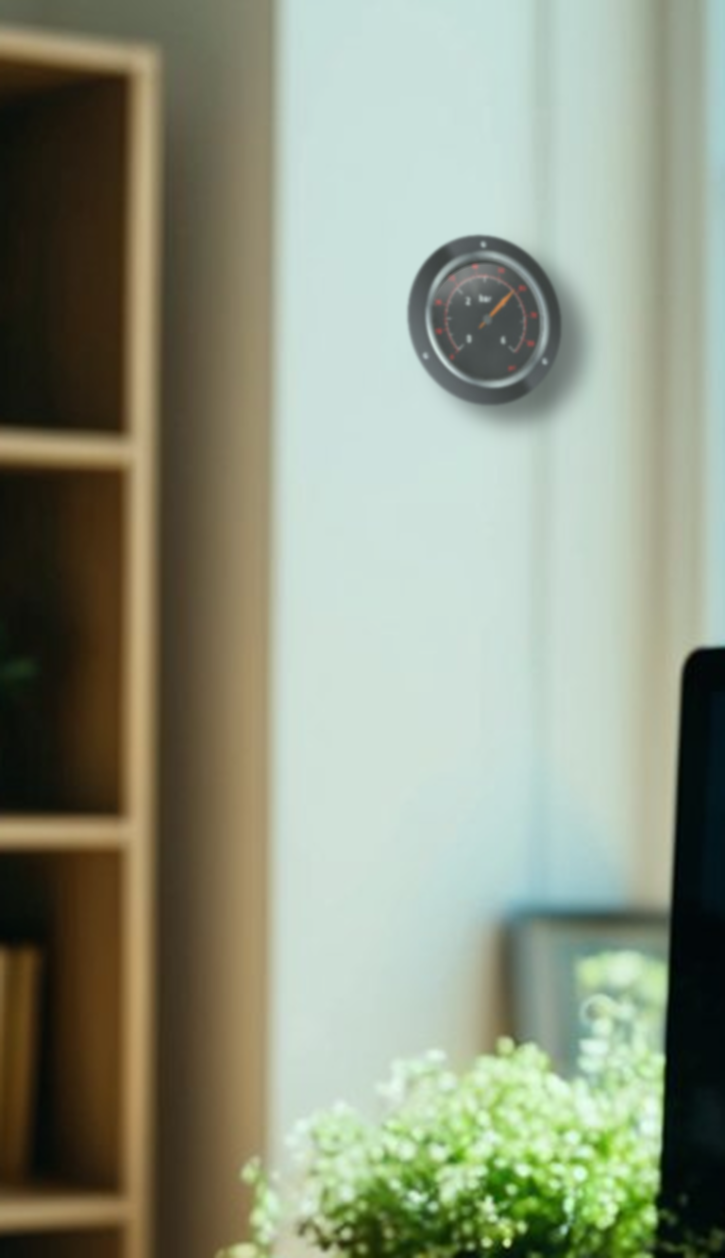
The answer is 4 bar
